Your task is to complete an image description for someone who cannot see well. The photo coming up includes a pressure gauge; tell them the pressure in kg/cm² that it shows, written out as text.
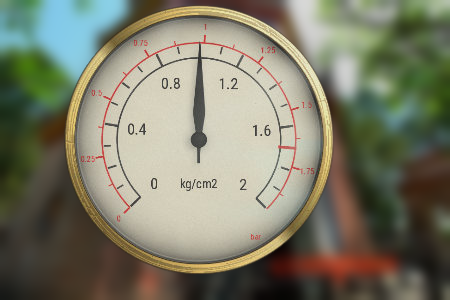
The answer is 1 kg/cm²
